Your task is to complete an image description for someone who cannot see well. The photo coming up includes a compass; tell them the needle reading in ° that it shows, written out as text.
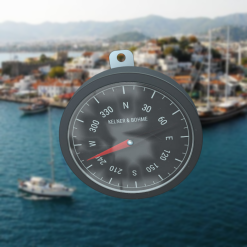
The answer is 250 °
